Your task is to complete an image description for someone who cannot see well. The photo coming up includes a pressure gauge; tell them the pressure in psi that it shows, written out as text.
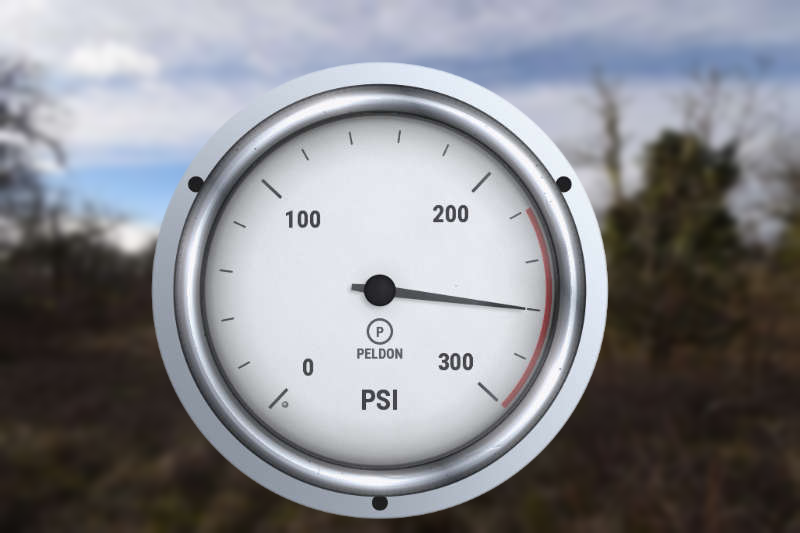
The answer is 260 psi
